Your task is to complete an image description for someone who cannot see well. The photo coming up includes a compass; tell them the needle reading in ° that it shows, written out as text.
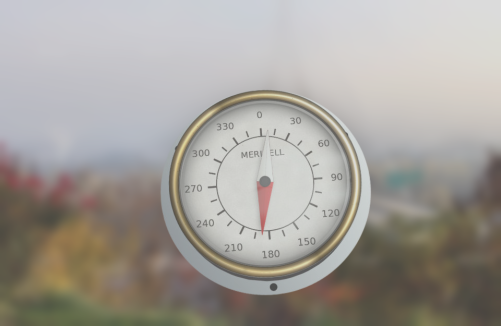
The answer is 187.5 °
